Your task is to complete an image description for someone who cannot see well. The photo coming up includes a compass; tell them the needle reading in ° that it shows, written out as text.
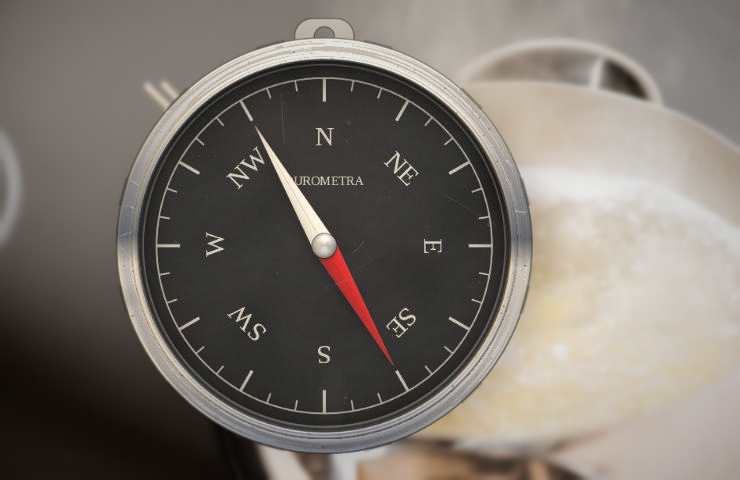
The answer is 150 °
